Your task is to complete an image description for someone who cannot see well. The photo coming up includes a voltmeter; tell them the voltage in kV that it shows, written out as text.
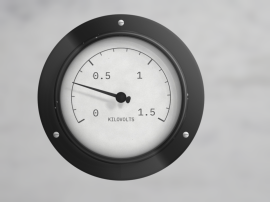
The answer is 0.3 kV
